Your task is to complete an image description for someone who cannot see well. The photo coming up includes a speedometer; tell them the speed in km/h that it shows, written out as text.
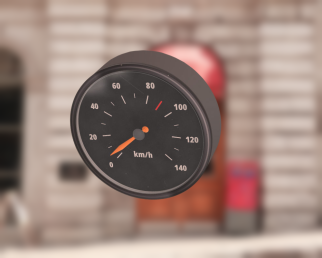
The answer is 5 km/h
